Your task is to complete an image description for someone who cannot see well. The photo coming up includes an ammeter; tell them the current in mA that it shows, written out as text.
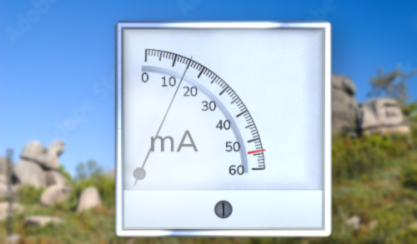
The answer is 15 mA
